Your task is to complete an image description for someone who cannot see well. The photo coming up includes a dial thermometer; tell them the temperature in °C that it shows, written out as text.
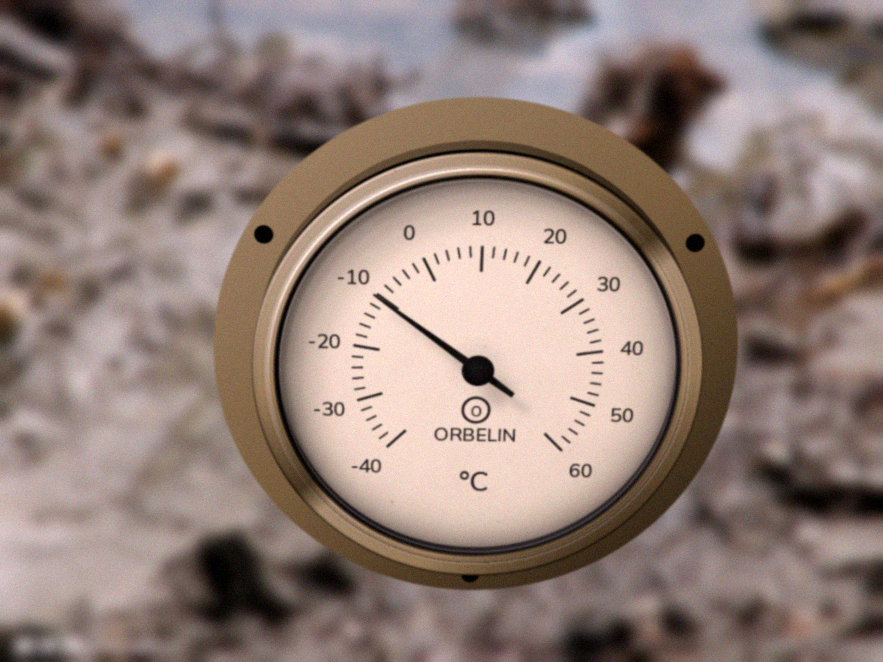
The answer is -10 °C
